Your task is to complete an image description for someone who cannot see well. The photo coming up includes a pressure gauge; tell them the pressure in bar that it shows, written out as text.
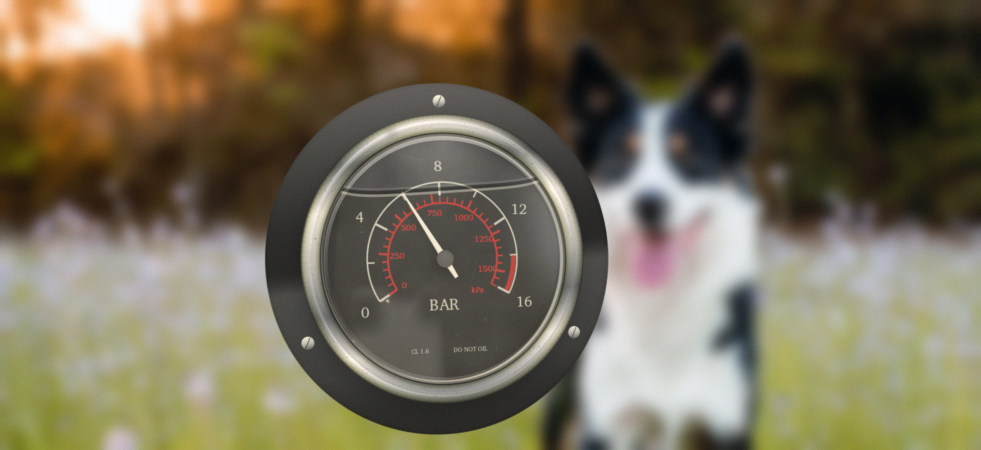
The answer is 6 bar
